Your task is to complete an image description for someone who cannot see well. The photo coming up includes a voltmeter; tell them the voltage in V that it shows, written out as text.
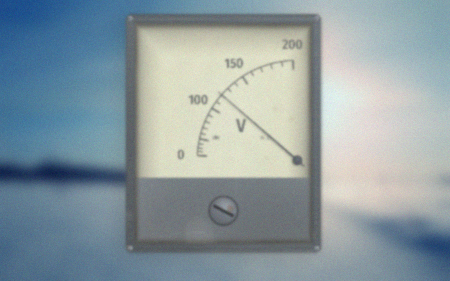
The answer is 120 V
